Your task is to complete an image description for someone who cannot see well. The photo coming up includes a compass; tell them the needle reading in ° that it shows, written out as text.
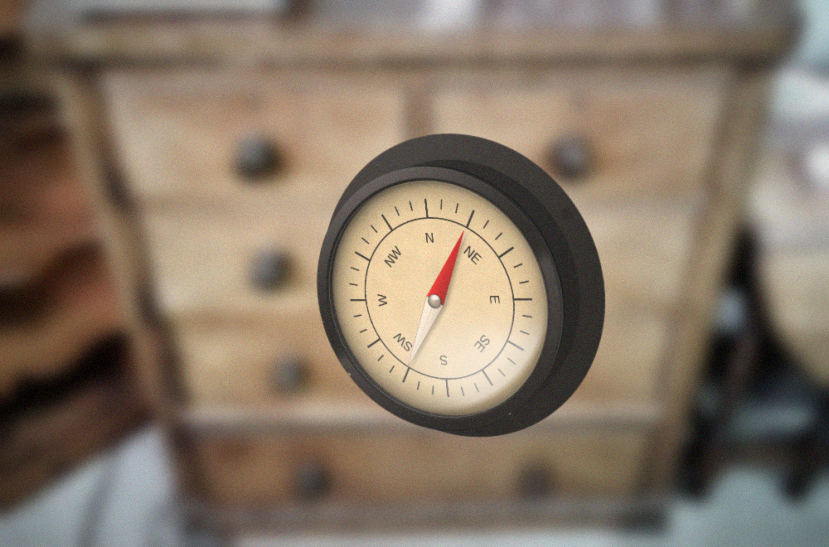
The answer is 30 °
